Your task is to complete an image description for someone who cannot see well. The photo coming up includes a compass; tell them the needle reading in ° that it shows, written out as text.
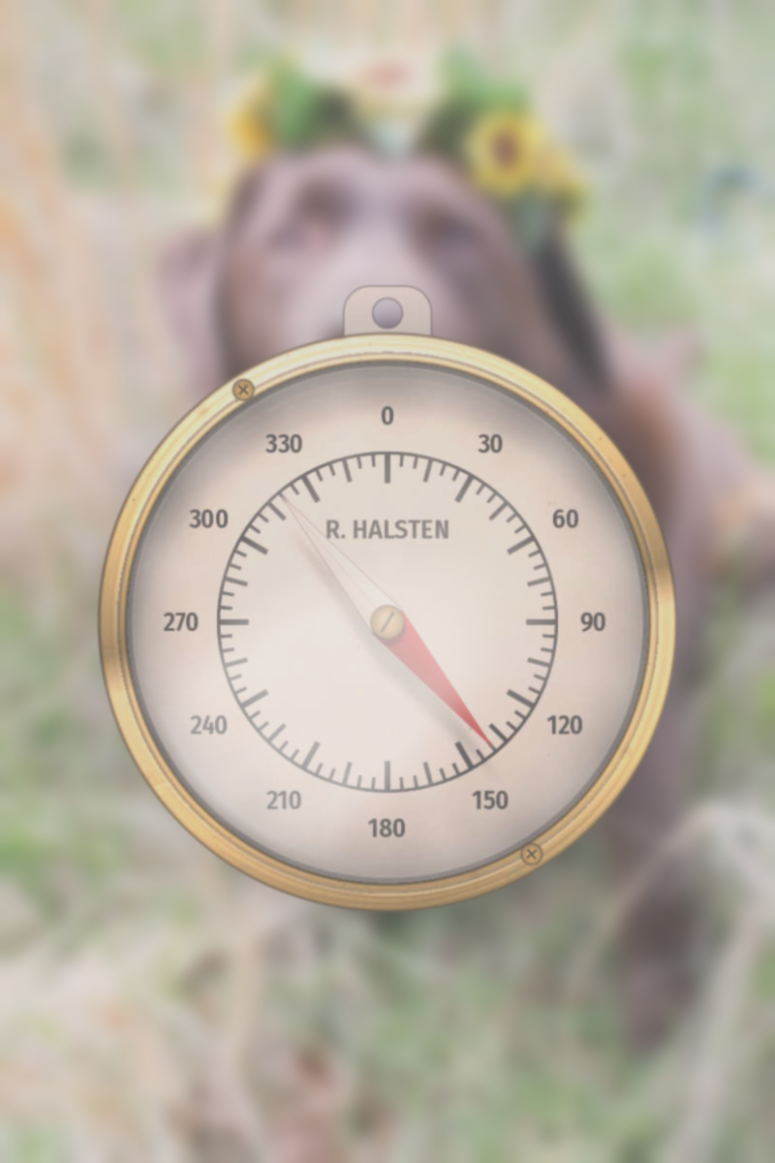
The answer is 140 °
